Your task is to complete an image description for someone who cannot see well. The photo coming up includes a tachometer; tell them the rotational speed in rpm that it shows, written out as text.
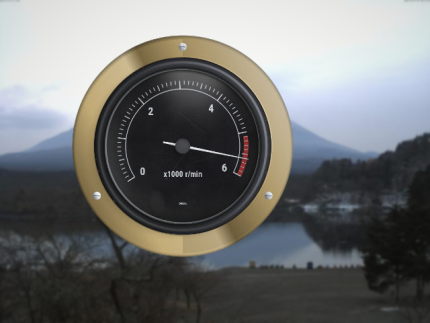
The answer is 5600 rpm
